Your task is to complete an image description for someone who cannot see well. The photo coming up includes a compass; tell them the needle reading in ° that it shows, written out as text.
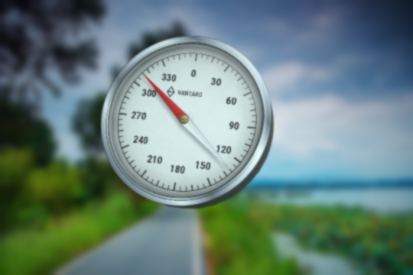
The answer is 310 °
